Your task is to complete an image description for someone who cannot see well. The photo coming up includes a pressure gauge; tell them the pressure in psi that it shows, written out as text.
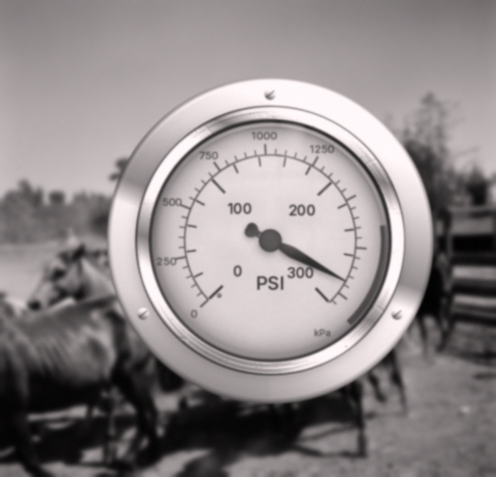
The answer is 280 psi
